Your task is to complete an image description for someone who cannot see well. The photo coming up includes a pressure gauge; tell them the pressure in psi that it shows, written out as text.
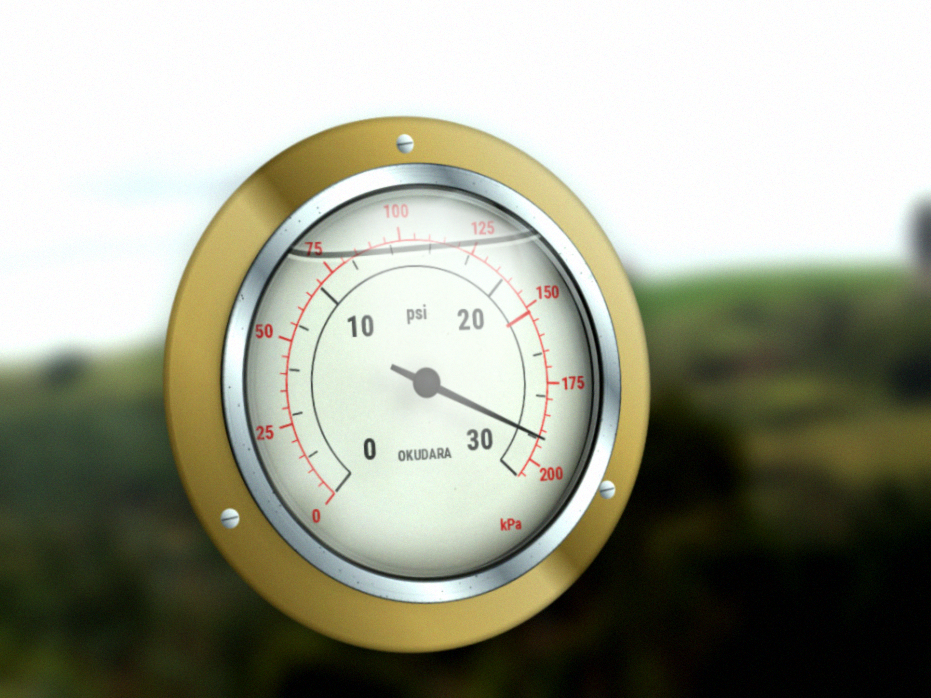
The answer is 28 psi
